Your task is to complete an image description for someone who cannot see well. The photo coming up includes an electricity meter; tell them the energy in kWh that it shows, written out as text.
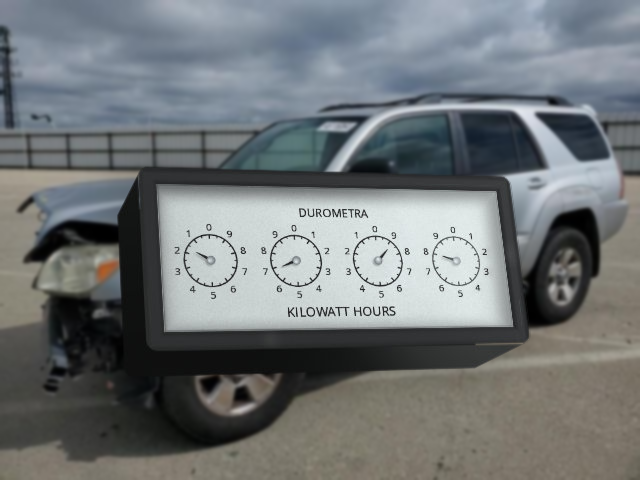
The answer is 1688 kWh
